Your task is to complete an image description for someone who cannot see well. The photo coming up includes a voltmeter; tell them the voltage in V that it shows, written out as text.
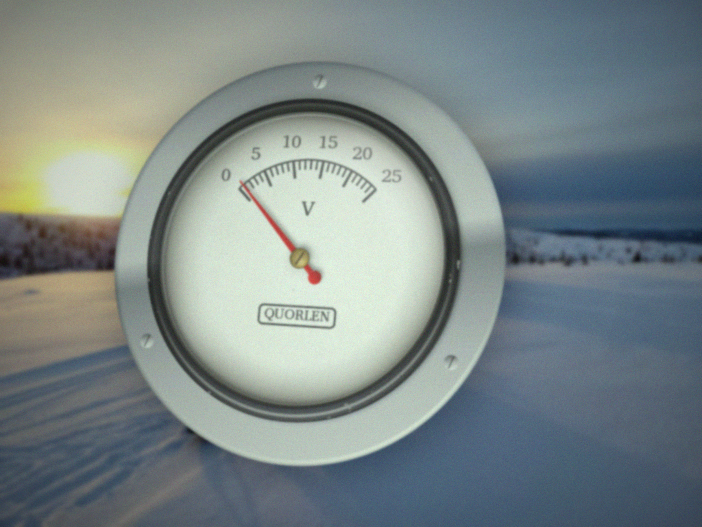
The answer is 1 V
